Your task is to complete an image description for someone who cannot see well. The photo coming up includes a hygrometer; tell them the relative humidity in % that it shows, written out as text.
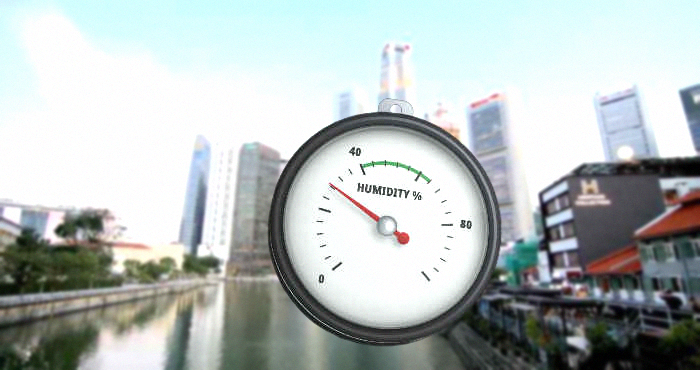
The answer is 28 %
